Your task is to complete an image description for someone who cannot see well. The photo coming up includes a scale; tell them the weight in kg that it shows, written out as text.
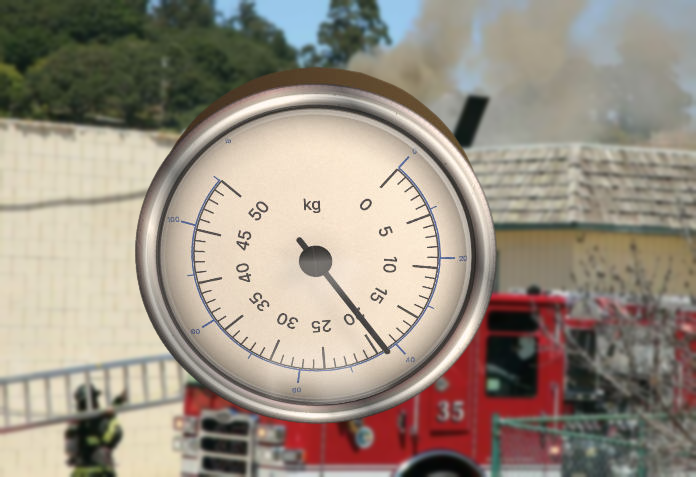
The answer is 19 kg
